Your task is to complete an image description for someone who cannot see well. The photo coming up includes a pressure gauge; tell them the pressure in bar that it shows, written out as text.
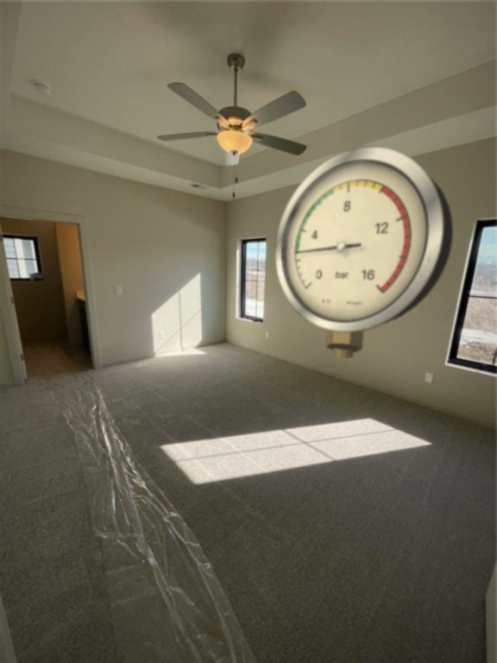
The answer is 2.5 bar
